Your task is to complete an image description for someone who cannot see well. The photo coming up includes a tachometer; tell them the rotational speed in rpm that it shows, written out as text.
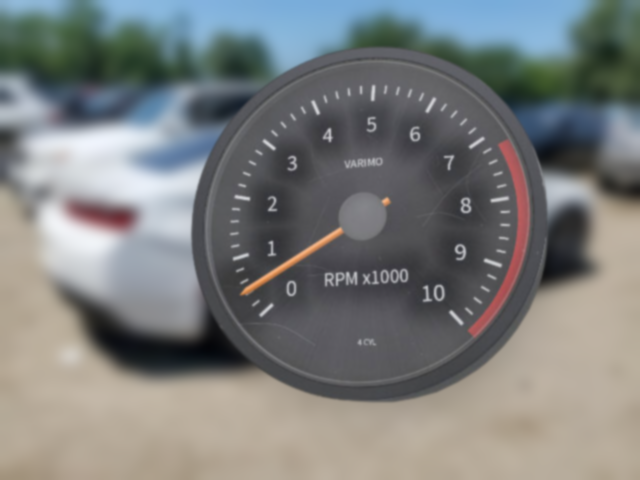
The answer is 400 rpm
